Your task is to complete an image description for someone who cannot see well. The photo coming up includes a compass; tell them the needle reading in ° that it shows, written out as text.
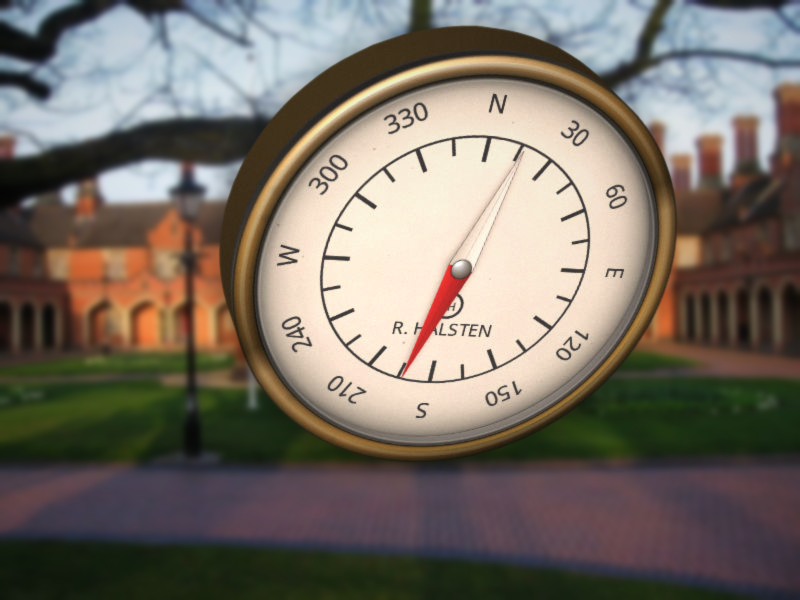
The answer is 195 °
